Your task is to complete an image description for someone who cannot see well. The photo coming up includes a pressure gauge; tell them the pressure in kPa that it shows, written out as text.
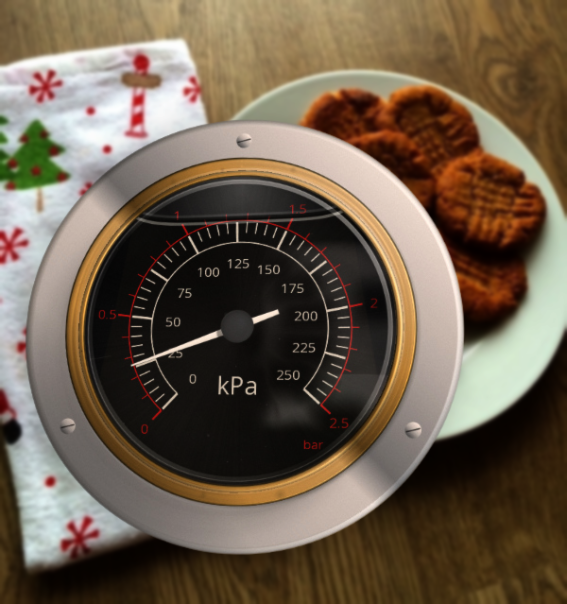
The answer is 25 kPa
